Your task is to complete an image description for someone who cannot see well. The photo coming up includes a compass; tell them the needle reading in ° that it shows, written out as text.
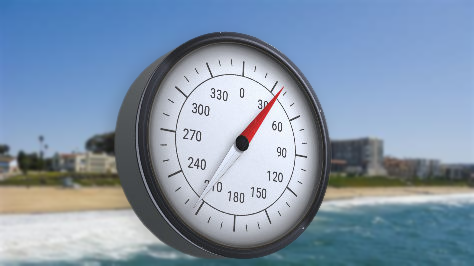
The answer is 35 °
